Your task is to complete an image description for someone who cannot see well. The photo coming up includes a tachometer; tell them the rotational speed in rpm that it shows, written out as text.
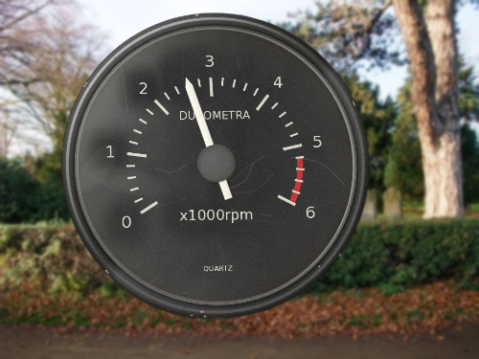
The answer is 2600 rpm
